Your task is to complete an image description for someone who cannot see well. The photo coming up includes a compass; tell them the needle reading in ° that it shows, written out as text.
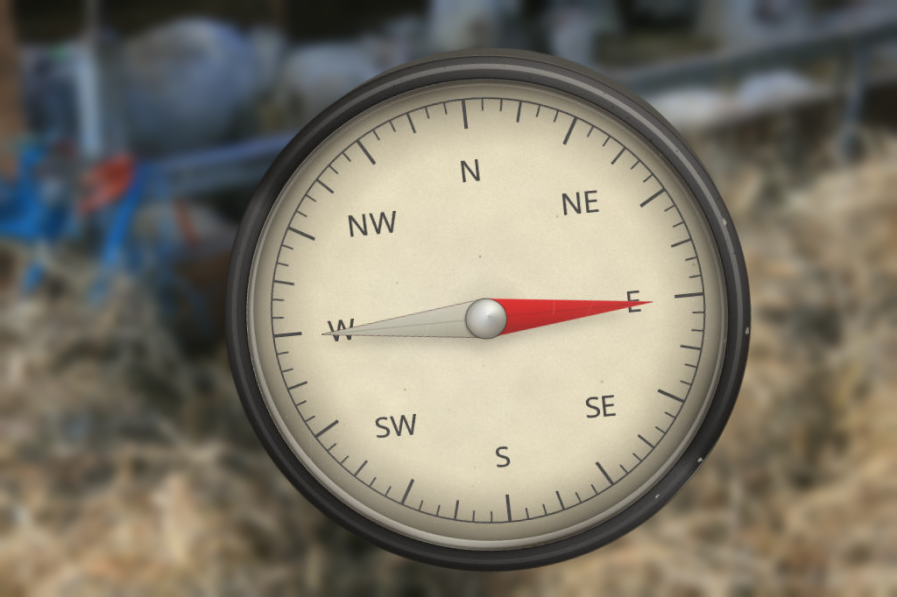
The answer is 90 °
